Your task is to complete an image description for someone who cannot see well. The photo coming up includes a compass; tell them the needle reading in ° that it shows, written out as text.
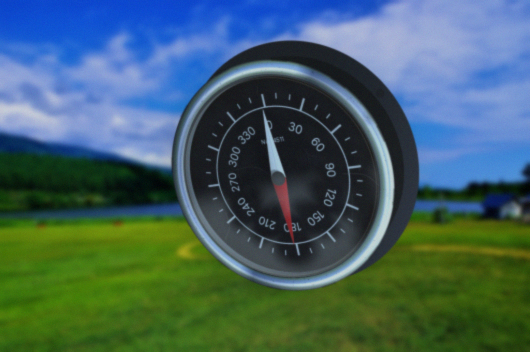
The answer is 180 °
